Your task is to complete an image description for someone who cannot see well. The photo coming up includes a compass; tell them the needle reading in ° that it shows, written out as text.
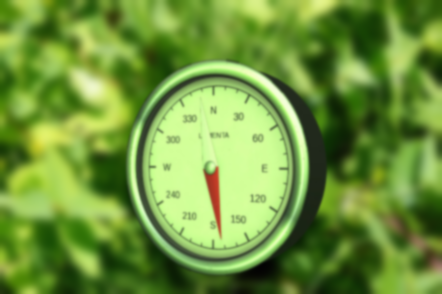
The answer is 170 °
